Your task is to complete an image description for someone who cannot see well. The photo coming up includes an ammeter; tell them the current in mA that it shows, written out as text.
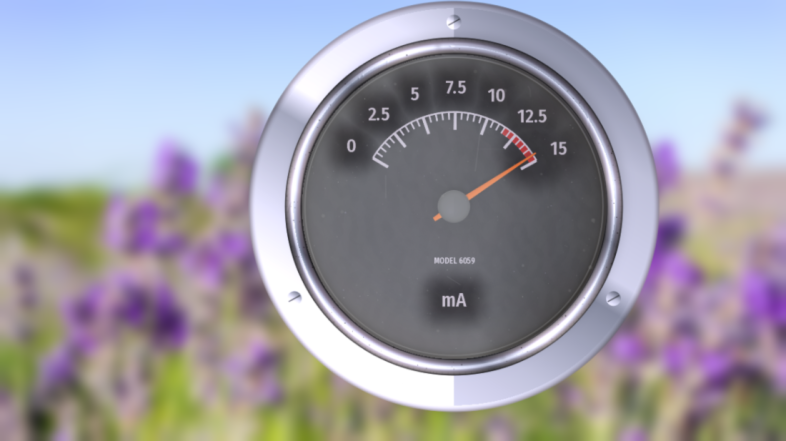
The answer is 14.5 mA
